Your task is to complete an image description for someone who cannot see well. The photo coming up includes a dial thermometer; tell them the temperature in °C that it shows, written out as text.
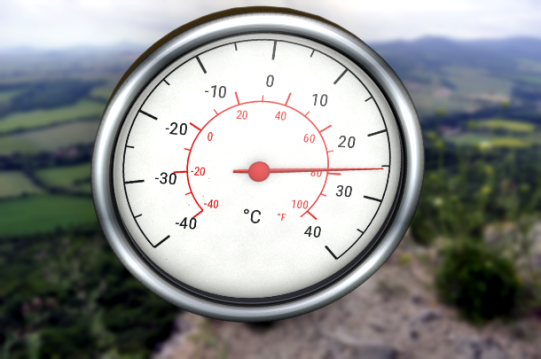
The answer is 25 °C
